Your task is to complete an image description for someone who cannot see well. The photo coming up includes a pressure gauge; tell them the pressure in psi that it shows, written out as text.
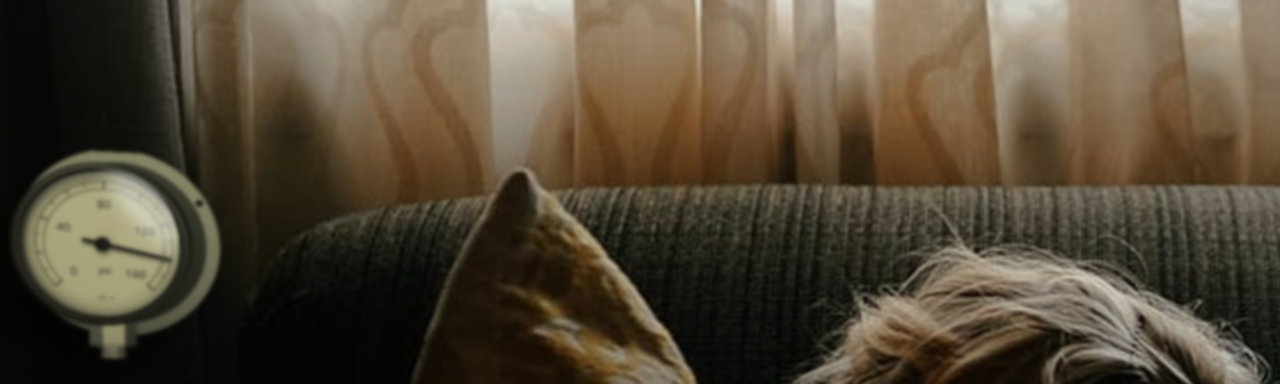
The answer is 140 psi
